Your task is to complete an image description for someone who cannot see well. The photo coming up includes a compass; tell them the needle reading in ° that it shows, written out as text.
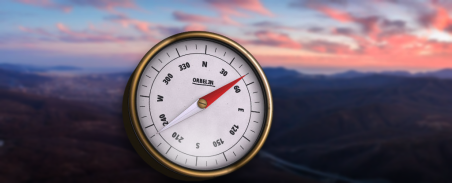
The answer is 50 °
